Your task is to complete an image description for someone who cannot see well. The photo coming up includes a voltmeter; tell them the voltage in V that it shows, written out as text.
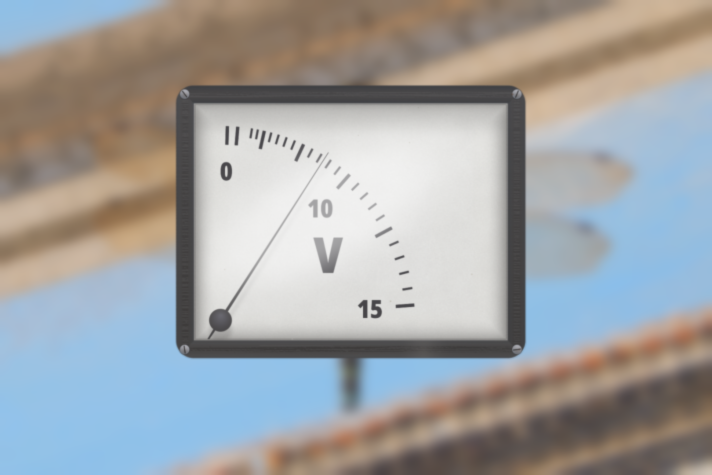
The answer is 8.75 V
